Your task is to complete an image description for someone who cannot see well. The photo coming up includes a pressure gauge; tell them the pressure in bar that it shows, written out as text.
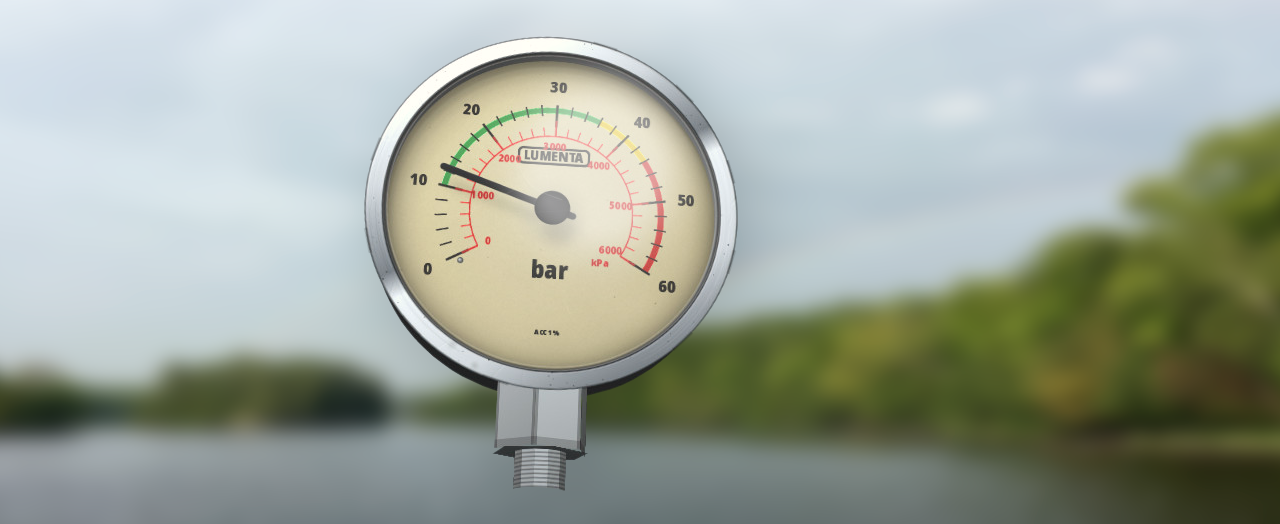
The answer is 12 bar
